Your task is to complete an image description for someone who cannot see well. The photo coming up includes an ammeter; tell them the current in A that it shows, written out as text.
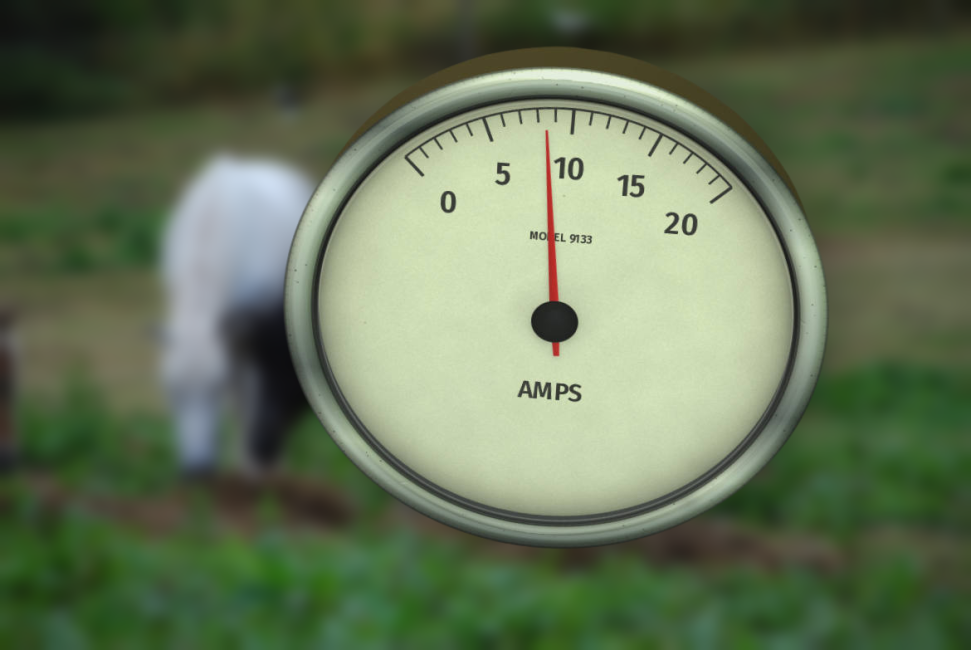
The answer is 8.5 A
